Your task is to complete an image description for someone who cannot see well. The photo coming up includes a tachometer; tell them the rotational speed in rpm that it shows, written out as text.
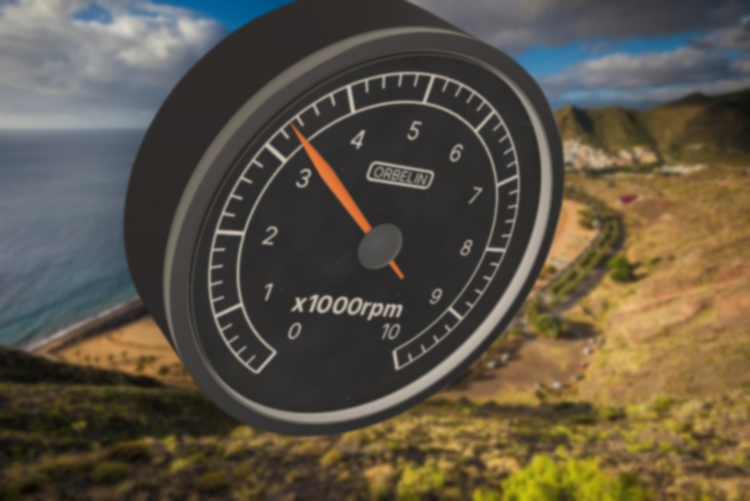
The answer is 3300 rpm
